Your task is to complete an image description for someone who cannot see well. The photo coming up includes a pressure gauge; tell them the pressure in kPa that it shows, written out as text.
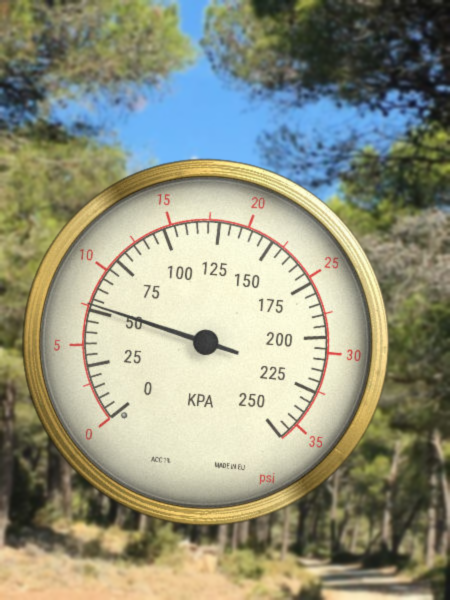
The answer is 52.5 kPa
